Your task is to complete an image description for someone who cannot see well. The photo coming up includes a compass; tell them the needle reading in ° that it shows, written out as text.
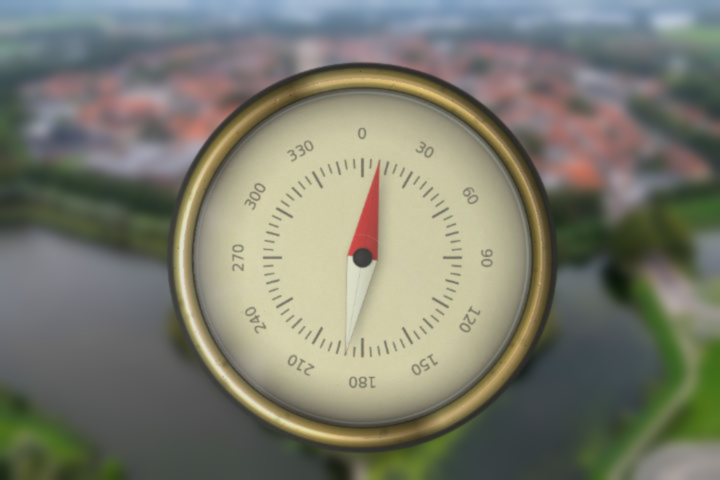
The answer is 10 °
